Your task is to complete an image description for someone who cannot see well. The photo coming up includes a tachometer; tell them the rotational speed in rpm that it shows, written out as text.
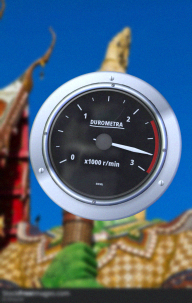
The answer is 2750 rpm
